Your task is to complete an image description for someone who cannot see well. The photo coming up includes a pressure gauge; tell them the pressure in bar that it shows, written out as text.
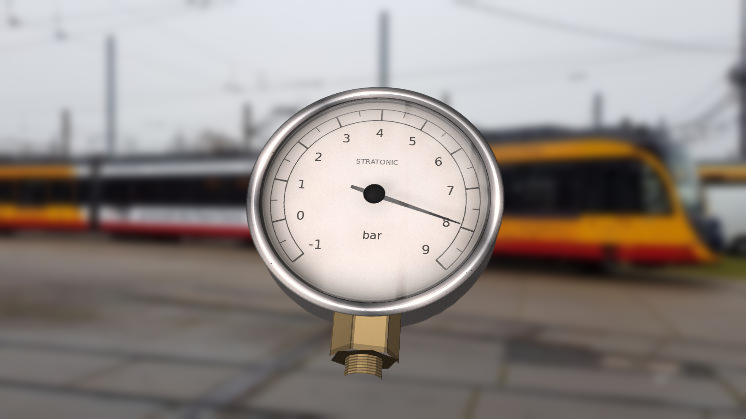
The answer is 8 bar
